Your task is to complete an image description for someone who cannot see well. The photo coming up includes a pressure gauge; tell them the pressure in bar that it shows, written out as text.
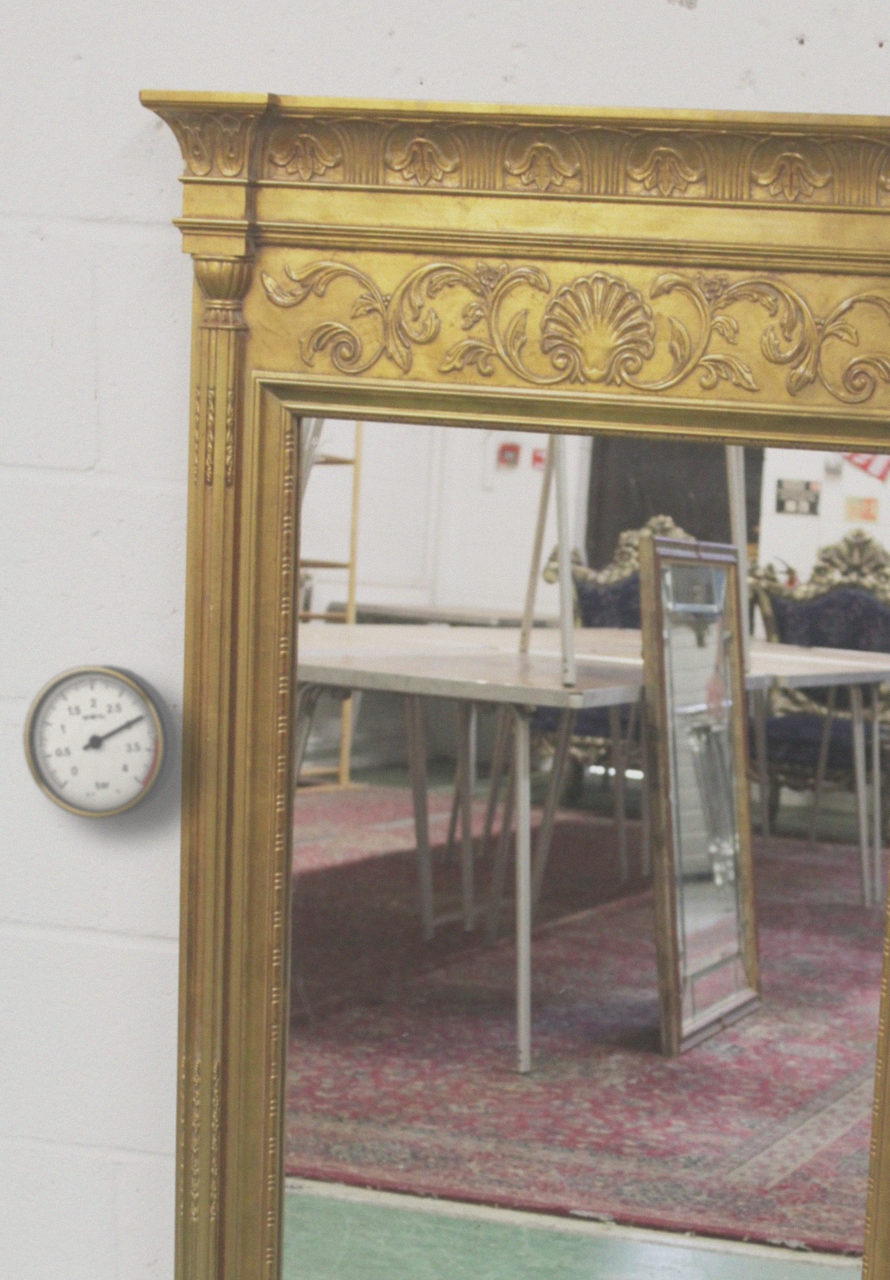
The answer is 3 bar
